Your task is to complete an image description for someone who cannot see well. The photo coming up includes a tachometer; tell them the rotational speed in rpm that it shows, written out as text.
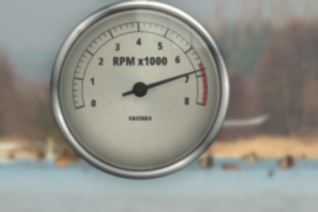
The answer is 6800 rpm
